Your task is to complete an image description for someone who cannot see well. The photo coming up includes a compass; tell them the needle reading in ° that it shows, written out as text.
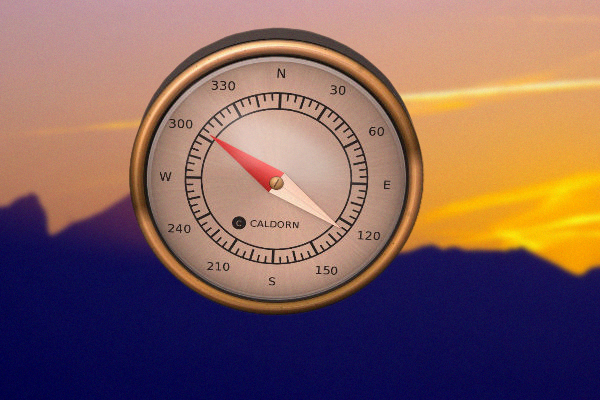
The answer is 305 °
